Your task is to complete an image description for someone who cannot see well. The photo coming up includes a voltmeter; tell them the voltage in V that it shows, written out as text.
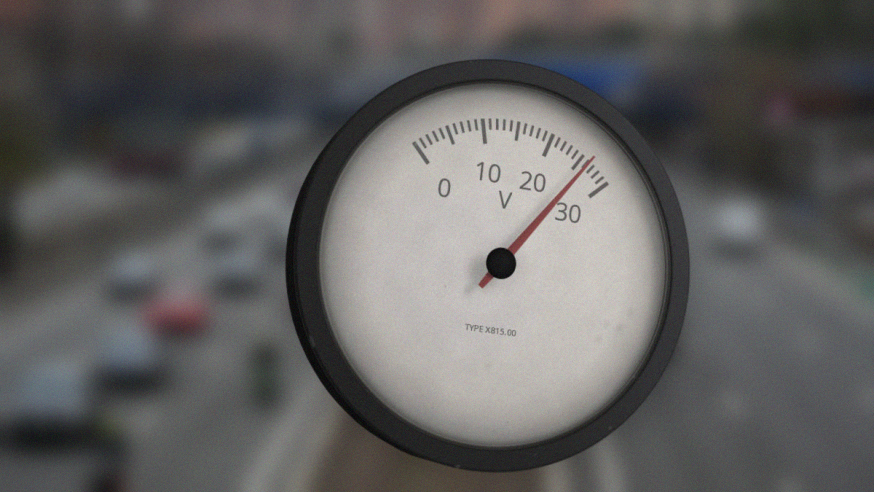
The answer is 26 V
